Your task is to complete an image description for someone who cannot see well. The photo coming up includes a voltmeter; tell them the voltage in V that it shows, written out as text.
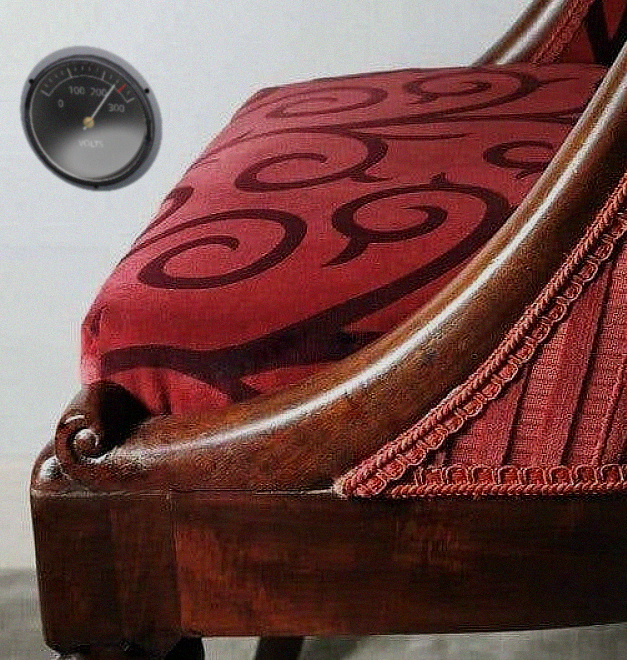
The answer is 240 V
